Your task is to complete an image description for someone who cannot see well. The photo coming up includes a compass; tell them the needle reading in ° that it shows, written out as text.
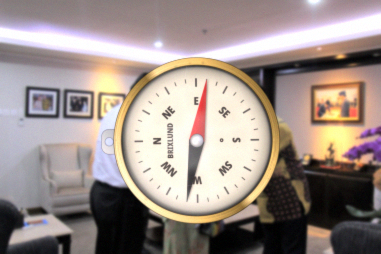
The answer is 100 °
